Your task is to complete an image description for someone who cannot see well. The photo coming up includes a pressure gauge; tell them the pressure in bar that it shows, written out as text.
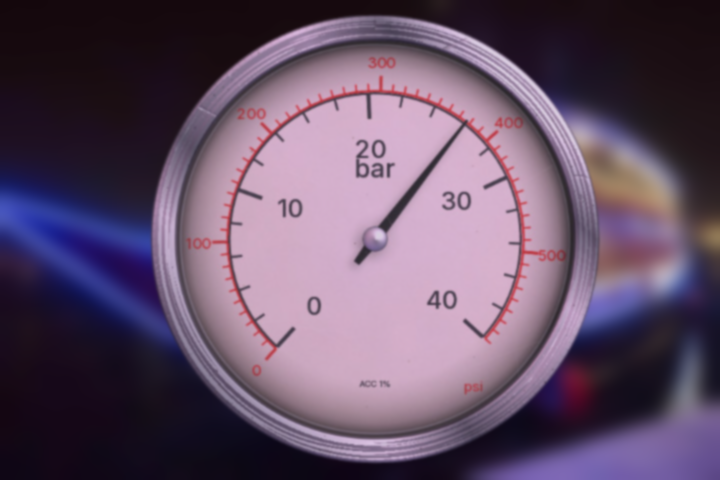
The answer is 26 bar
